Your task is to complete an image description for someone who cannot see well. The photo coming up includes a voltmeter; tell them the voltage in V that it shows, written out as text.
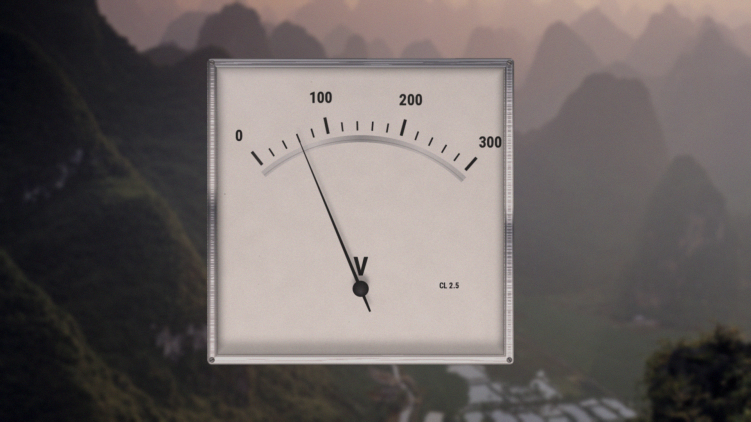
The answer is 60 V
